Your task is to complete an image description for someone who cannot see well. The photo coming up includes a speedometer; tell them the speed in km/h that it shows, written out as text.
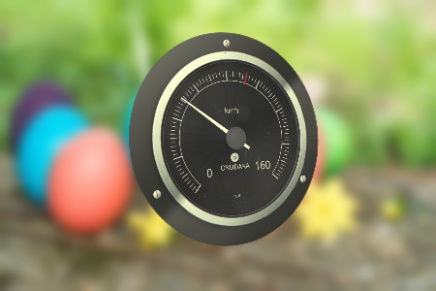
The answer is 50 km/h
